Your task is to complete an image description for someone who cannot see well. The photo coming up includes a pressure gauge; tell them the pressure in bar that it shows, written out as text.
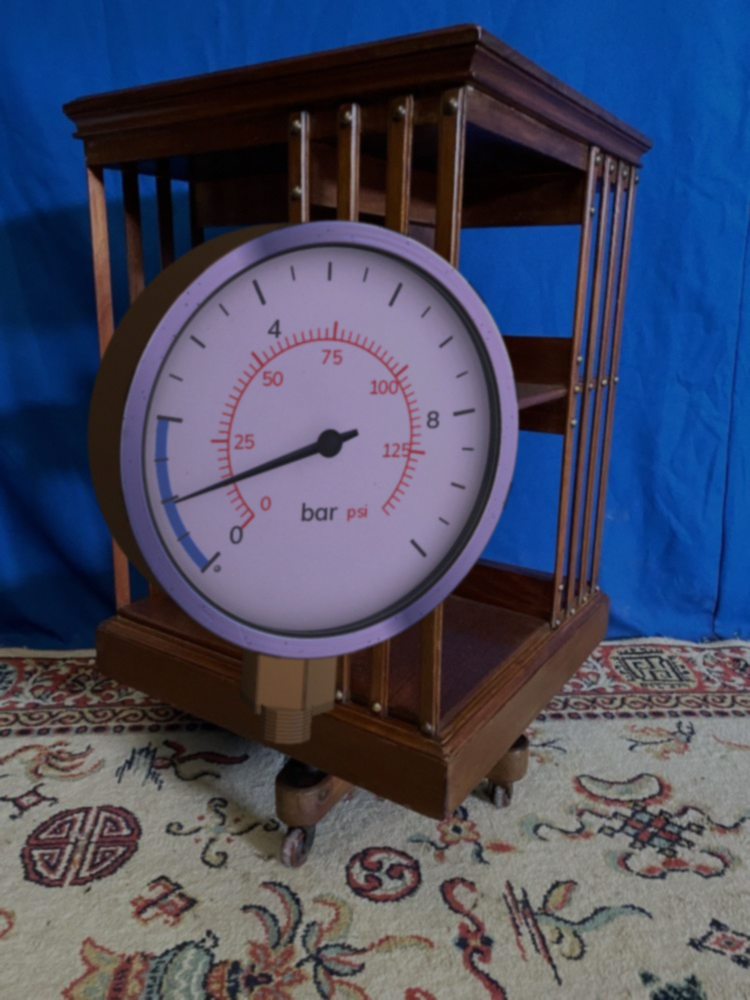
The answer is 1 bar
